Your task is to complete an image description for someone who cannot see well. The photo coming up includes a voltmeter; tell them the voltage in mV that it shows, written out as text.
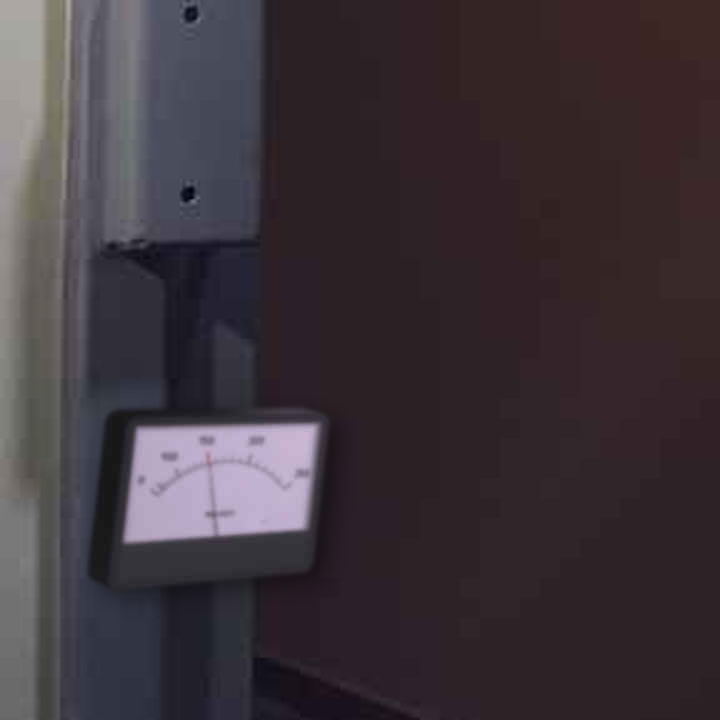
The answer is 150 mV
